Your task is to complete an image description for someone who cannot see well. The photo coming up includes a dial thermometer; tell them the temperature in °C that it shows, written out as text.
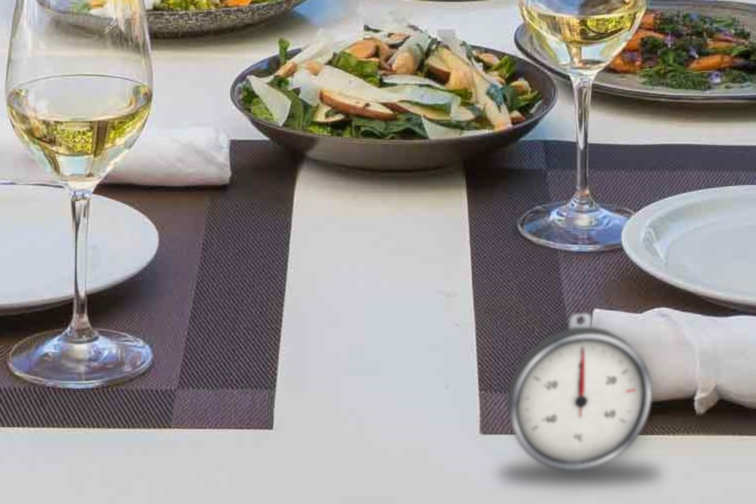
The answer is 0 °C
